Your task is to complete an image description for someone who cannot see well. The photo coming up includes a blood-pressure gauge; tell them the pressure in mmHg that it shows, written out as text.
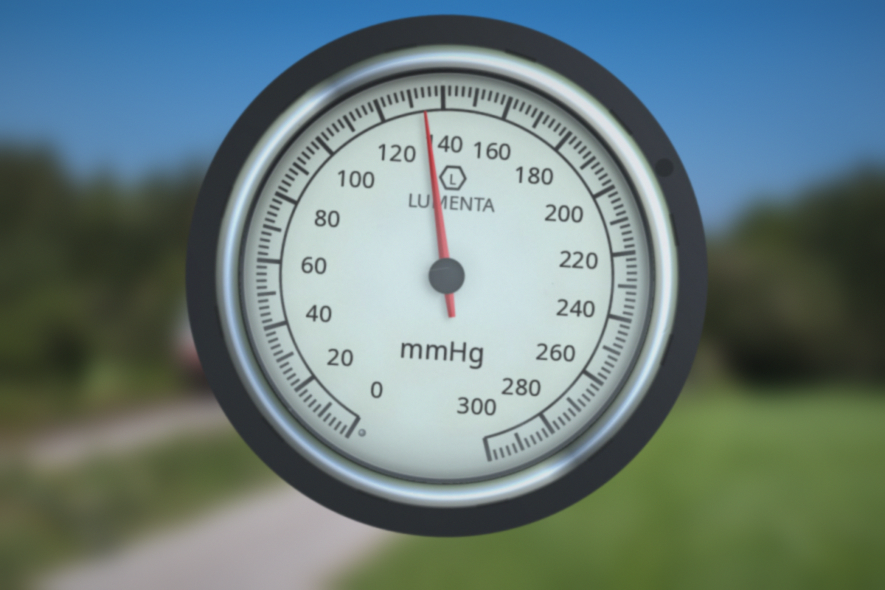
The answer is 134 mmHg
